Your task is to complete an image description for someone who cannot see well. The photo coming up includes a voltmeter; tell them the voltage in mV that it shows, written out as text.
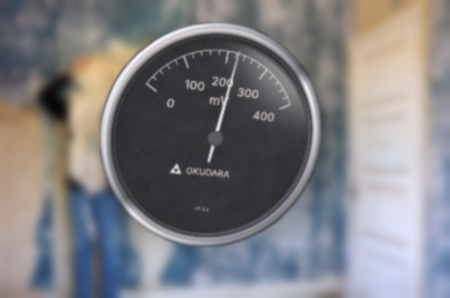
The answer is 220 mV
